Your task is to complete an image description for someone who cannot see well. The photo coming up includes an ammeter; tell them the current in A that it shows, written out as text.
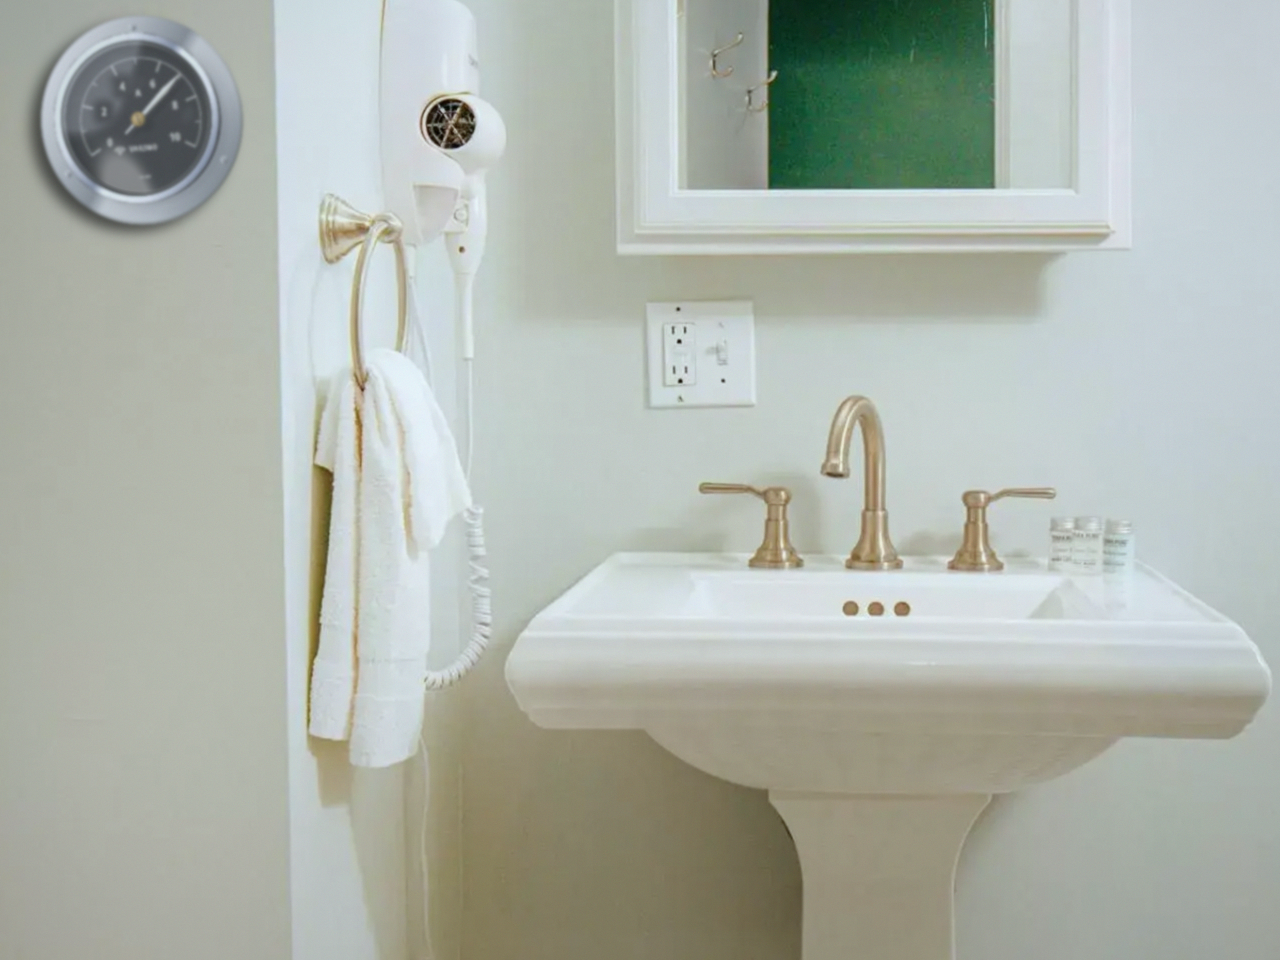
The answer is 7 A
